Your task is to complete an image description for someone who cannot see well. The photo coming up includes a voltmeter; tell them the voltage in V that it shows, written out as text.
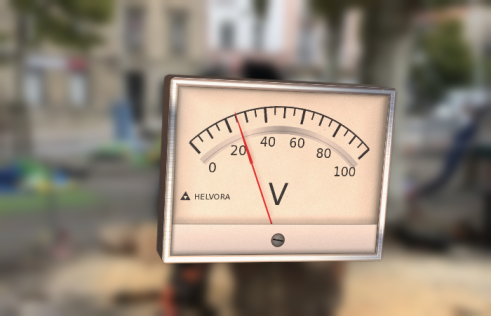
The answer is 25 V
